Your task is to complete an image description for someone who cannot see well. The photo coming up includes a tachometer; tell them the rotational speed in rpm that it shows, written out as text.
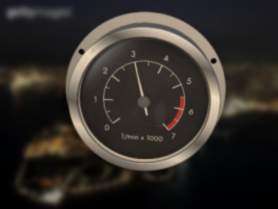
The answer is 3000 rpm
